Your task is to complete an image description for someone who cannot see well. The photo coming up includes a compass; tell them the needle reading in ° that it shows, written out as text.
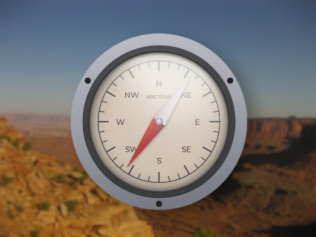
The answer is 215 °
